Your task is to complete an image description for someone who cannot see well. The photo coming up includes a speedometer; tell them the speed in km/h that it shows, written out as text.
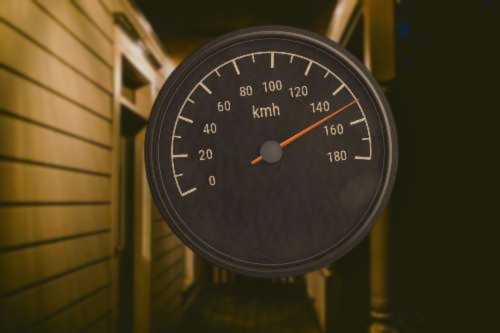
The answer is 150 km/h
